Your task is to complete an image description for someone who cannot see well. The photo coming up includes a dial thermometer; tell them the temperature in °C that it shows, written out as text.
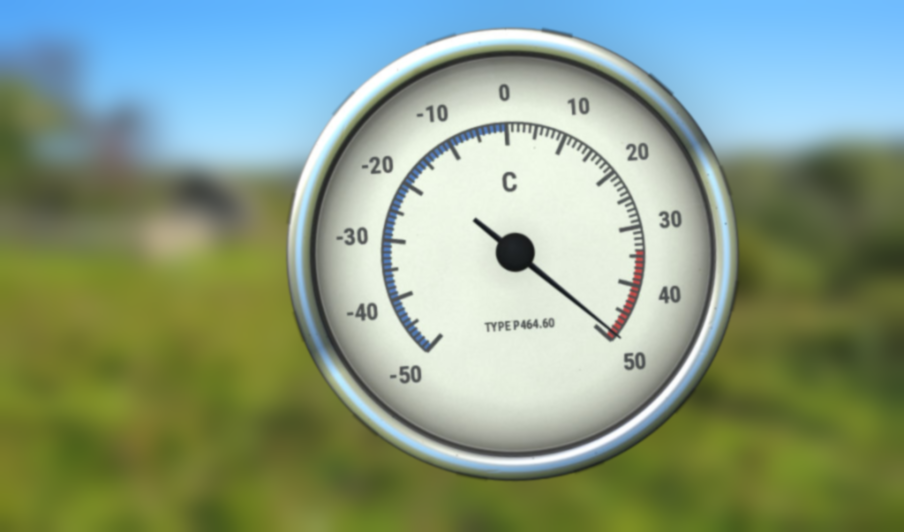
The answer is 49 °C
